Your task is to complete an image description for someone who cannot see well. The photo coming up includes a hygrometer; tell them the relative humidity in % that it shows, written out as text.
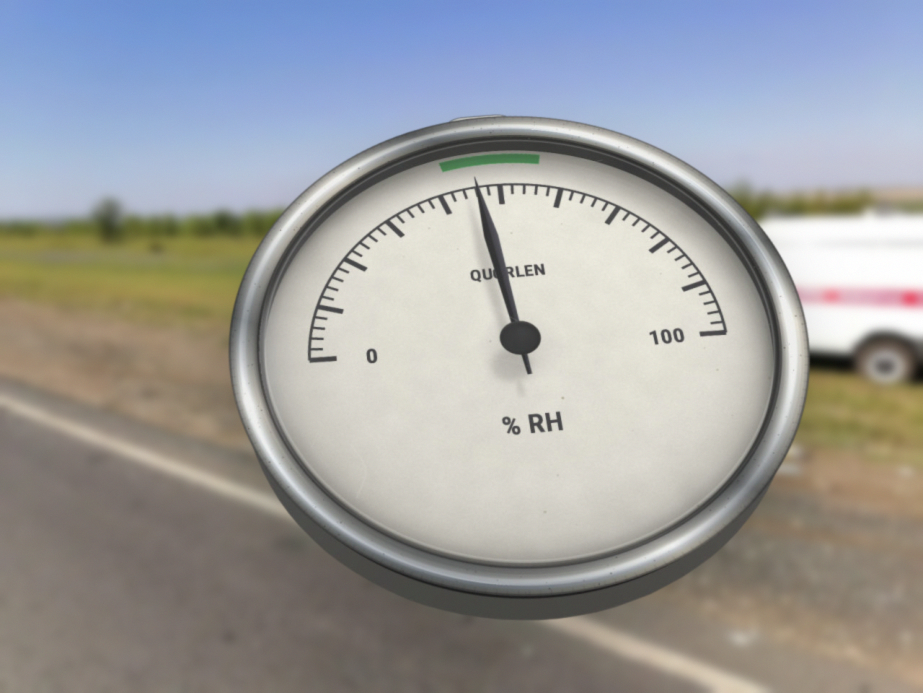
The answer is 46 %
